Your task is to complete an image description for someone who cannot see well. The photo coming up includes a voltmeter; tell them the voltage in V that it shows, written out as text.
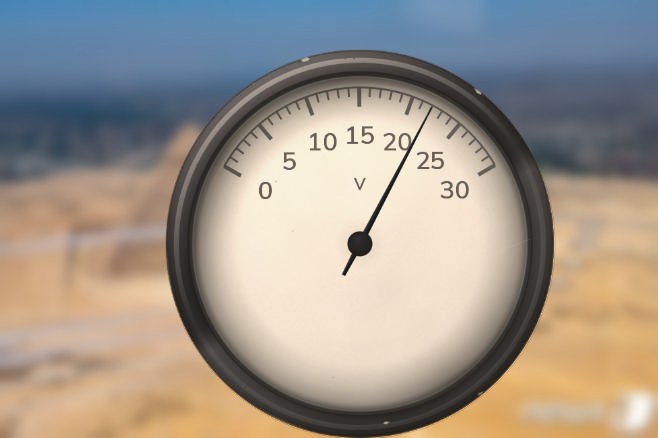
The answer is 22 V
